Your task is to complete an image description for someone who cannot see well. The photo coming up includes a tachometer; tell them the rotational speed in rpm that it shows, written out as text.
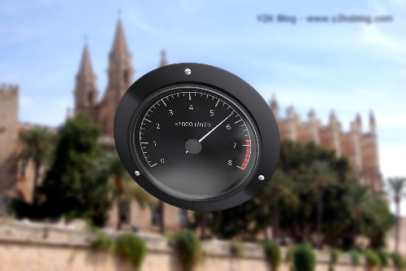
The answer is 5600 rpm
